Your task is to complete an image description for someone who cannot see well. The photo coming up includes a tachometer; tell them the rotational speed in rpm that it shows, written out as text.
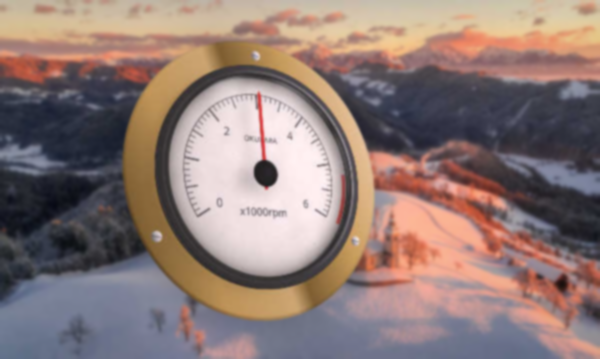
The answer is 3000 rpm
